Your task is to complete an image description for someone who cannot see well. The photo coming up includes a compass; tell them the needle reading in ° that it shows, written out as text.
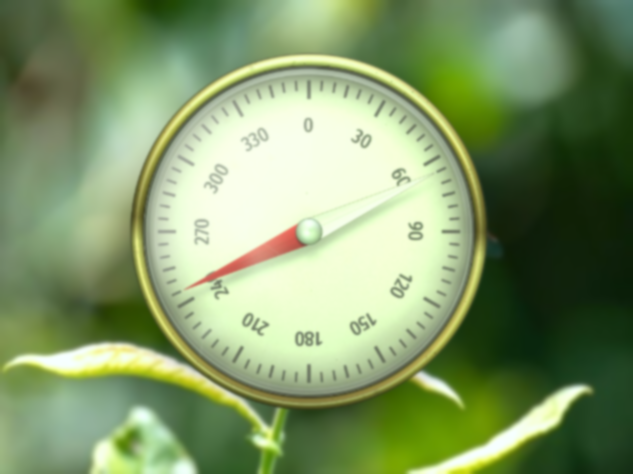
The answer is 245 °
